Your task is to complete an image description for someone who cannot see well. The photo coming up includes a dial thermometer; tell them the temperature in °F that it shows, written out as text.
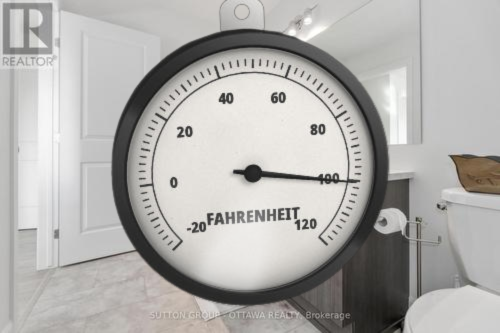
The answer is 100 °F
